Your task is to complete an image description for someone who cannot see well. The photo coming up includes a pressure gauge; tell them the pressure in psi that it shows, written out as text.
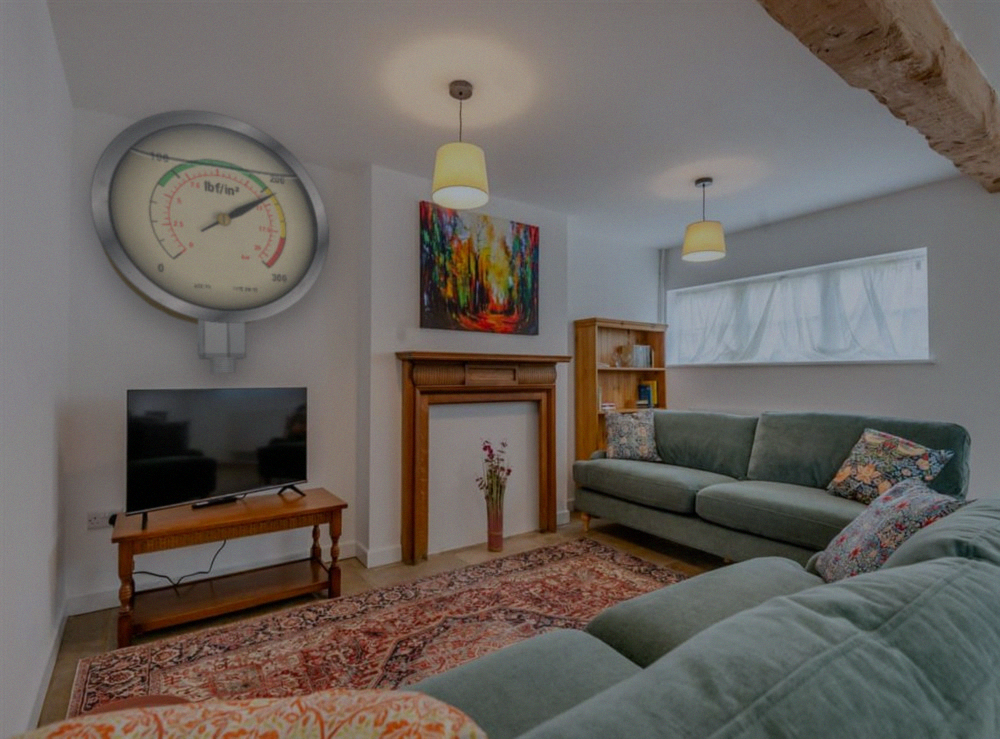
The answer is 210 psi
